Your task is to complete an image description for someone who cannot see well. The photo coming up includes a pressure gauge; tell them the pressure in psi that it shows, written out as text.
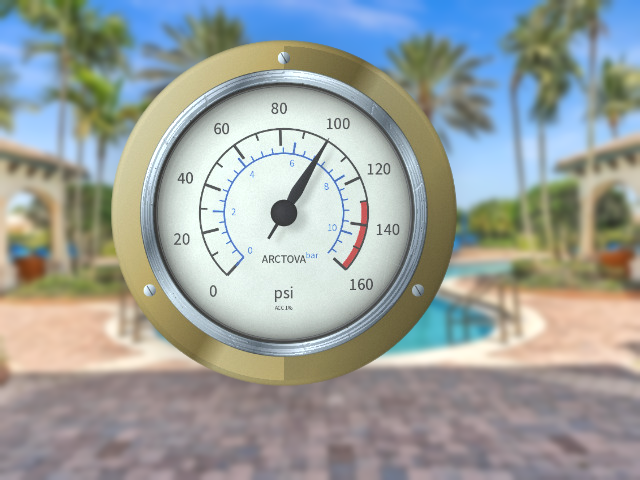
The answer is 100 psi
